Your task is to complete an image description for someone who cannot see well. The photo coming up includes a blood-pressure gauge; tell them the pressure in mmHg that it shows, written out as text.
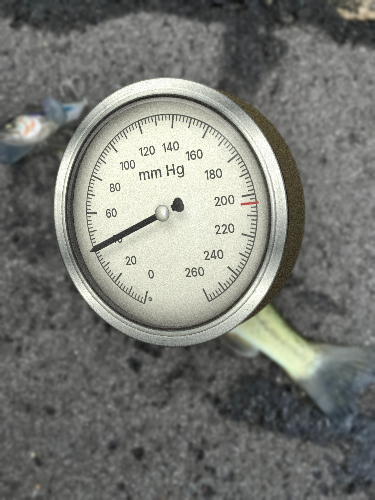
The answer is 40 mmHg
